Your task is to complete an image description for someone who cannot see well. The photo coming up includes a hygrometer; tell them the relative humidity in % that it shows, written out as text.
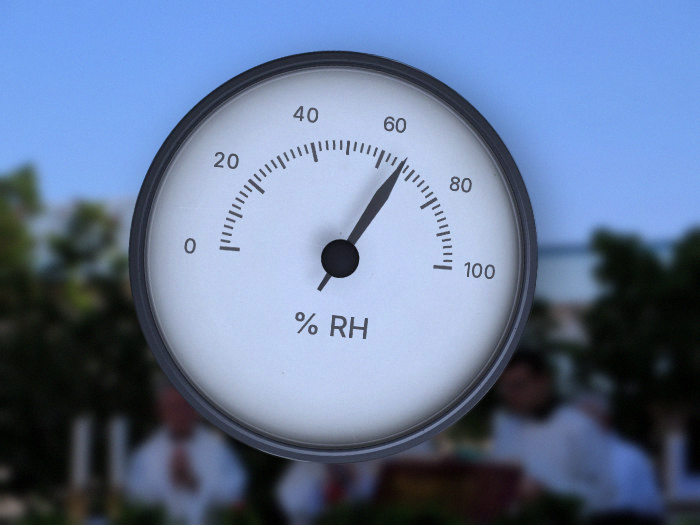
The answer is 66 %
